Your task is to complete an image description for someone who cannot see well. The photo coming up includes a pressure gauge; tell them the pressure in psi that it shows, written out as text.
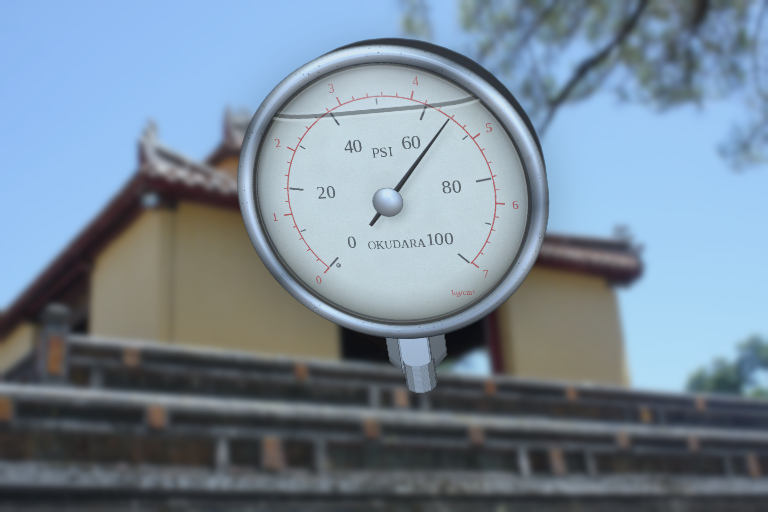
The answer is 65 psi
